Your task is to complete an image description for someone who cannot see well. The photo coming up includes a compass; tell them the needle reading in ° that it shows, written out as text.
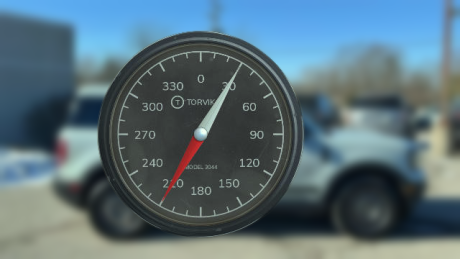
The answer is 210 °
